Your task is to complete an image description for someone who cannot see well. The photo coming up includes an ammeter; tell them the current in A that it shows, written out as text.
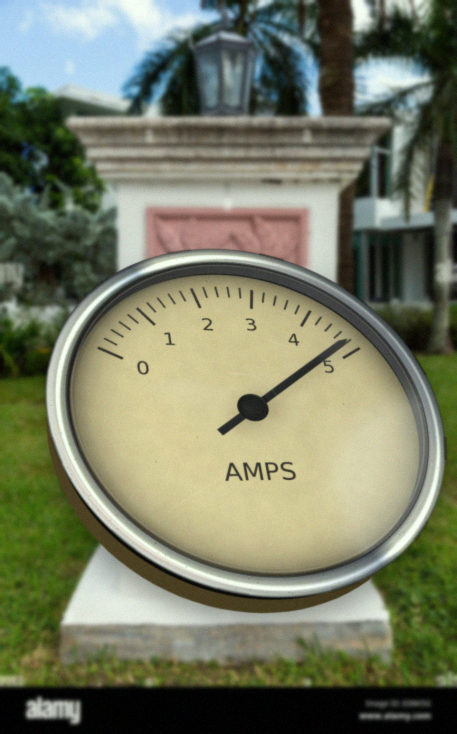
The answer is 4.8 A
